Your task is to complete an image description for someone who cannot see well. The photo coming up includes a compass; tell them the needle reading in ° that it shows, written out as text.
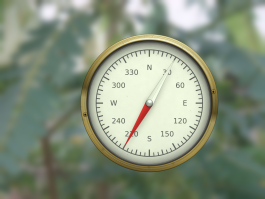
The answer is 210 °
